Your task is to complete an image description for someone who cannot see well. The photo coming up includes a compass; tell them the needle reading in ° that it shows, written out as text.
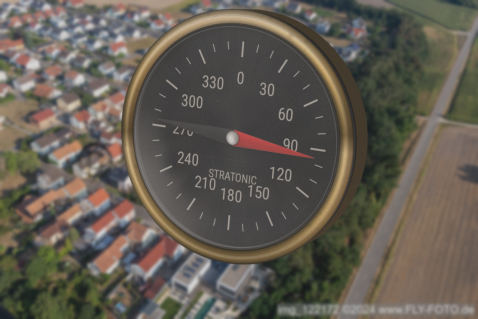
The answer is 95 °
